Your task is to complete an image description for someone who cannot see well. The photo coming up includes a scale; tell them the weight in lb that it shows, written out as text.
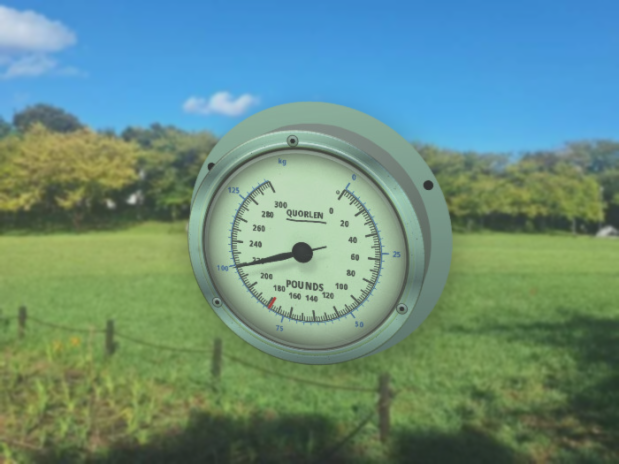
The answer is 220 lb
